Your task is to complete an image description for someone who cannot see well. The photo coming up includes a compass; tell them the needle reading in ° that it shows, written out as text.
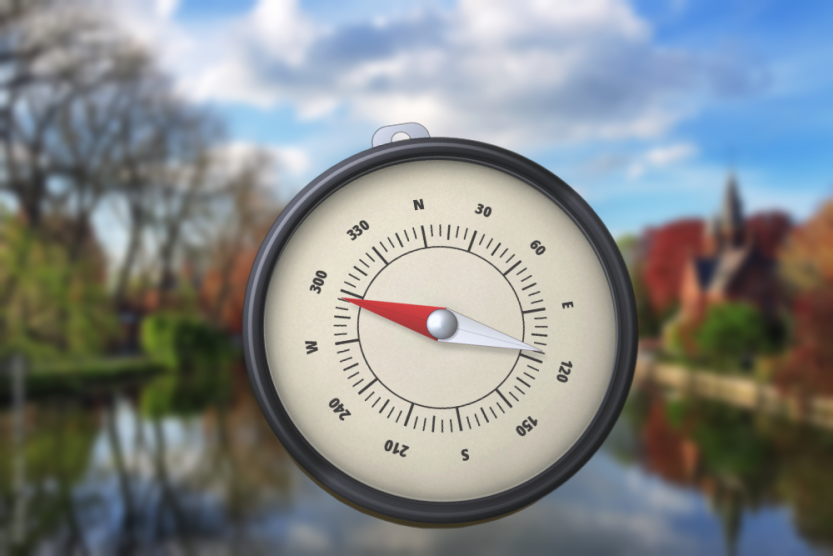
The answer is 295 °
